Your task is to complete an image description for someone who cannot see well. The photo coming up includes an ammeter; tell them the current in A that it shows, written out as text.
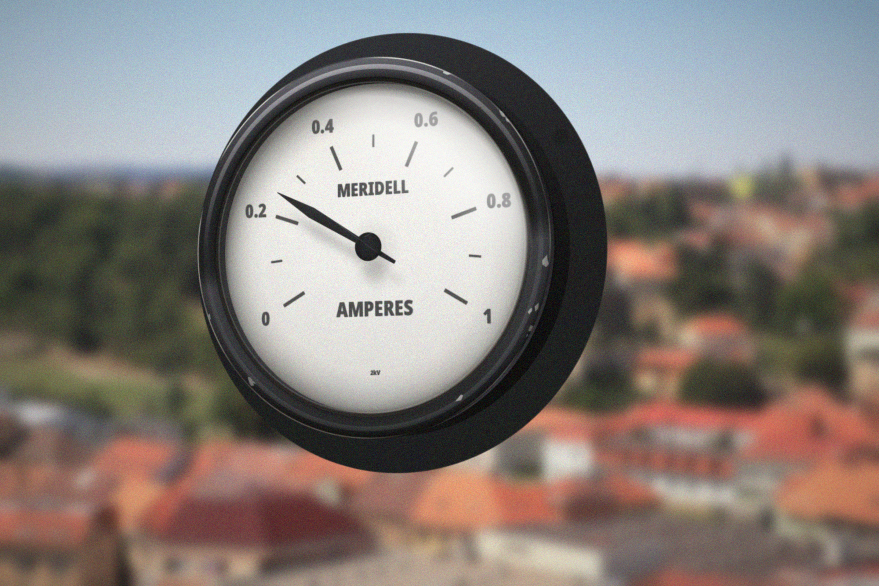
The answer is 0.25 A
